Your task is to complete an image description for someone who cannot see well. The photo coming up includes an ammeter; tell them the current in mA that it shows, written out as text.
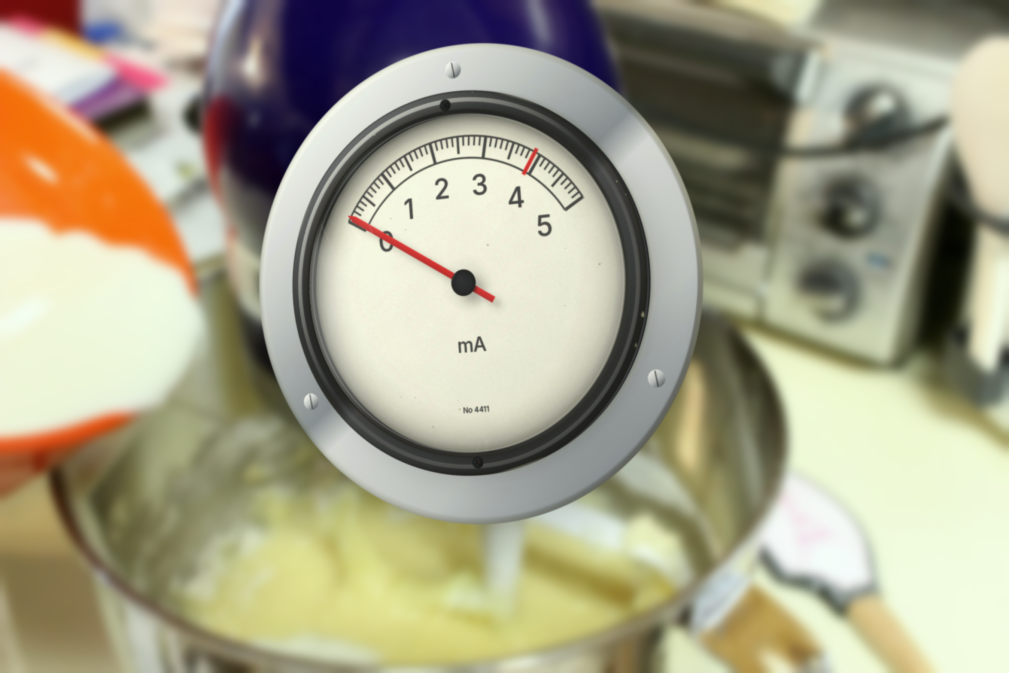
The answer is 0.1 mA
